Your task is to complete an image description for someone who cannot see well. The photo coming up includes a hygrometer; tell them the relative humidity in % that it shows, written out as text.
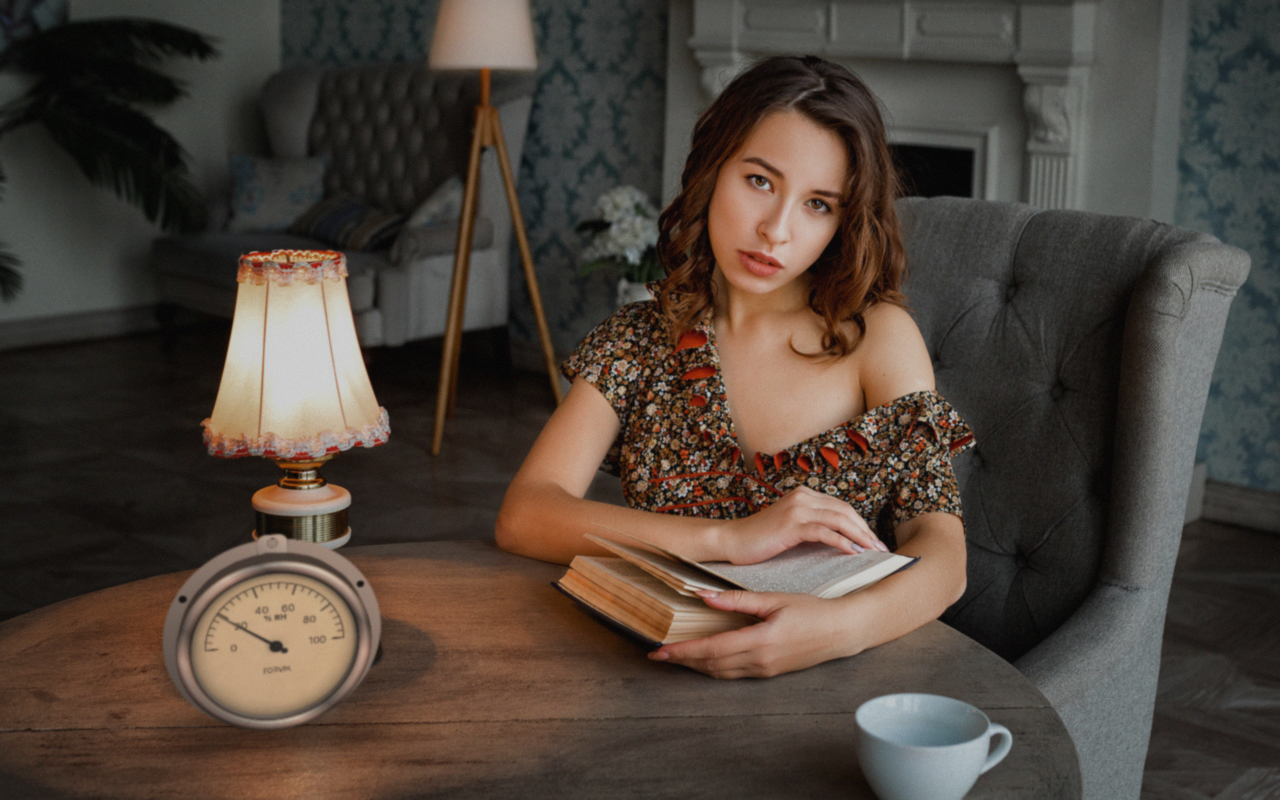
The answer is 20 %
